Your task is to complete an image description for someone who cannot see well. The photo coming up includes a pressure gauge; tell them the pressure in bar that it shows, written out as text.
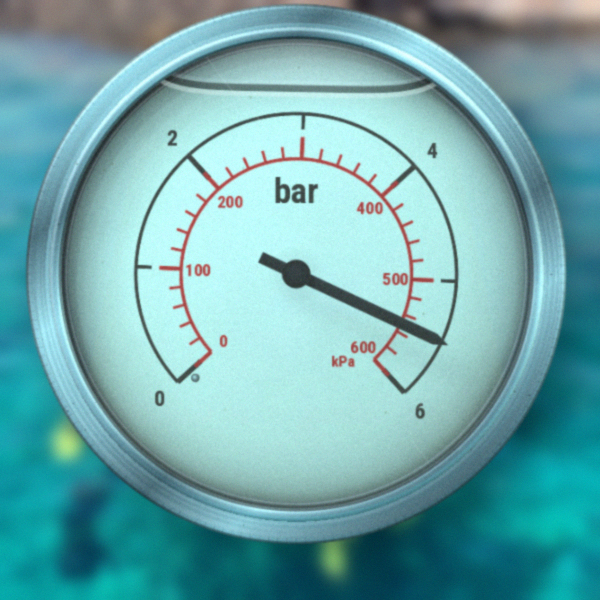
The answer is 5.5 bar
